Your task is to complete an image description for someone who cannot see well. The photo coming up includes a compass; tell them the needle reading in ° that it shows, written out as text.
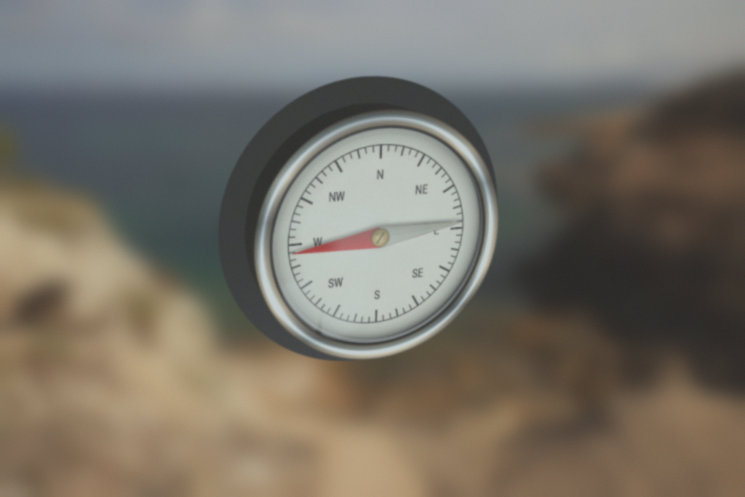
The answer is 265 °
